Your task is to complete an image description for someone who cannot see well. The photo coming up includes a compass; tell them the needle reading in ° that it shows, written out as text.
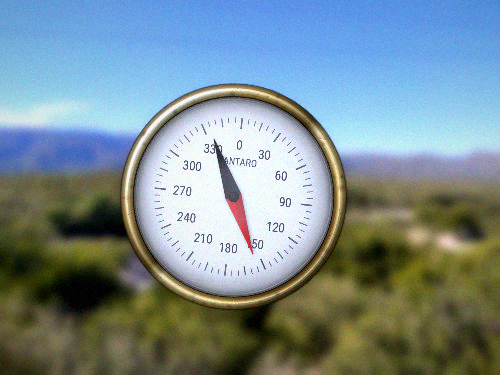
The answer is 155 °
